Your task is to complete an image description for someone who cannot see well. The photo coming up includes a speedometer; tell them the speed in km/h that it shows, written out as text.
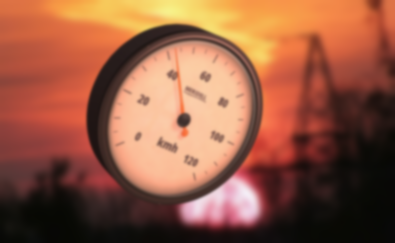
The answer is 42.5 km/h
